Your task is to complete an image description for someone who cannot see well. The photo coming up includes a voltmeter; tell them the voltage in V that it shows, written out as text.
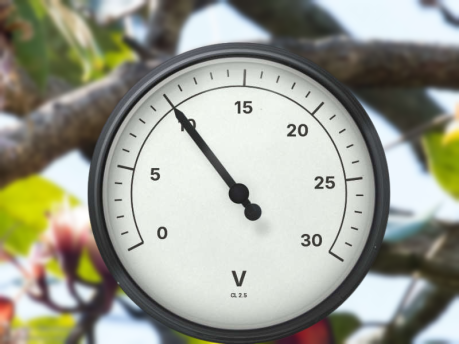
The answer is 10 V
